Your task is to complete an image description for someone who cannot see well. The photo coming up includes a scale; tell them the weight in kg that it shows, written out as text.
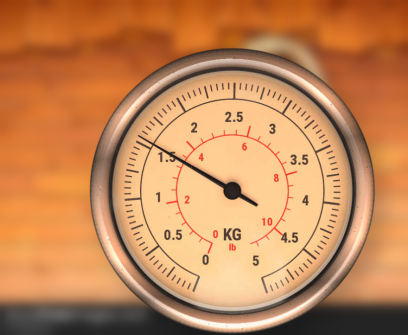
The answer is 1.55 kg
